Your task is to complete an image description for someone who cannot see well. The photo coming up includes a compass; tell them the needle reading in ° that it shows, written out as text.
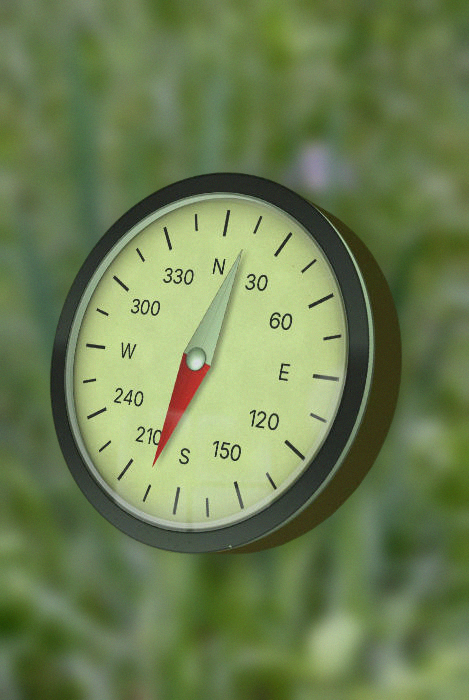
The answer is 195 °
